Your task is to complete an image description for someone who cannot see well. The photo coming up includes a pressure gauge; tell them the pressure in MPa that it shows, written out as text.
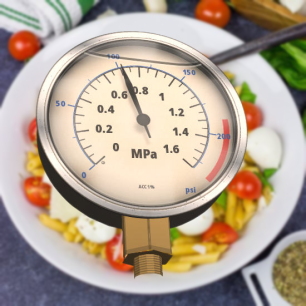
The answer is 0.7 MPa
